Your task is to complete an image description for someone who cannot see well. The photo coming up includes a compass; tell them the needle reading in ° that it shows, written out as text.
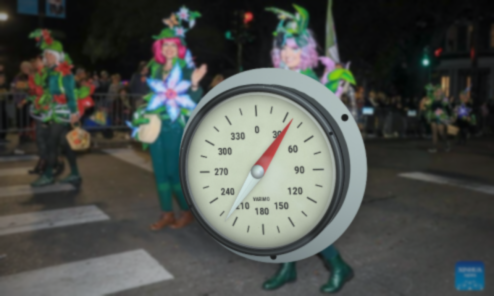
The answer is 37.5 °
